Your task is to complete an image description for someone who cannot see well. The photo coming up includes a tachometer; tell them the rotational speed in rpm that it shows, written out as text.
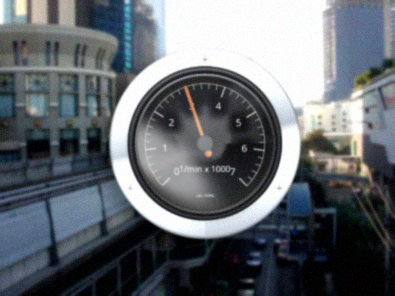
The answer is 3000 rpm
